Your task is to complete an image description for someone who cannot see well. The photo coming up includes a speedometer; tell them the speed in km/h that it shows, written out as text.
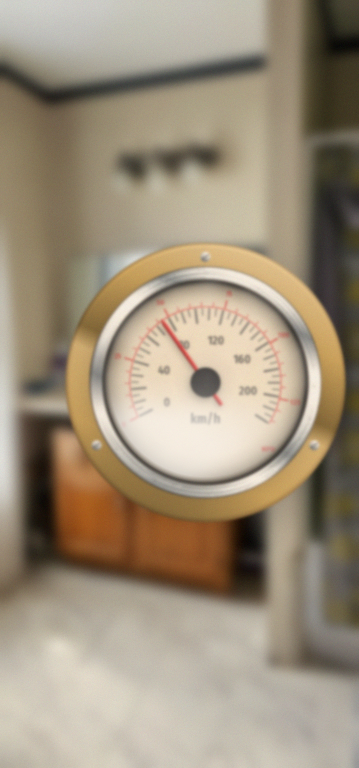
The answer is 75 km/h
